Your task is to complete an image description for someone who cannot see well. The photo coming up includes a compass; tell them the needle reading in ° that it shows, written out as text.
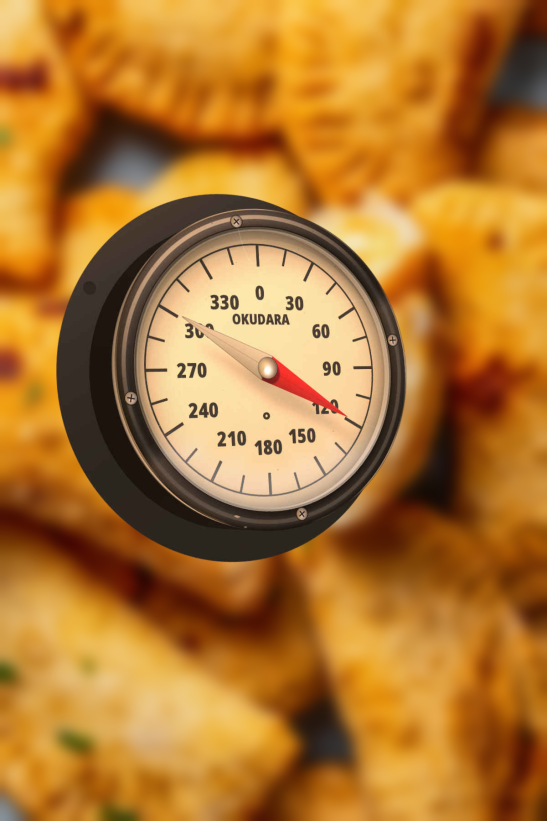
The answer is 120 °
